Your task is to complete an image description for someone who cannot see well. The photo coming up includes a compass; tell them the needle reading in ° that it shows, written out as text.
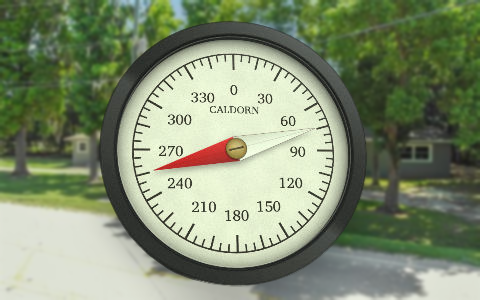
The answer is 255 °
